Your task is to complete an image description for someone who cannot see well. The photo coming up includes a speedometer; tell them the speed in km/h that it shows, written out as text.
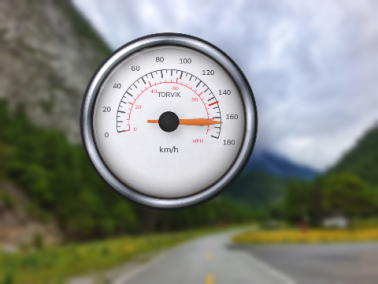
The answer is 165 km/h
